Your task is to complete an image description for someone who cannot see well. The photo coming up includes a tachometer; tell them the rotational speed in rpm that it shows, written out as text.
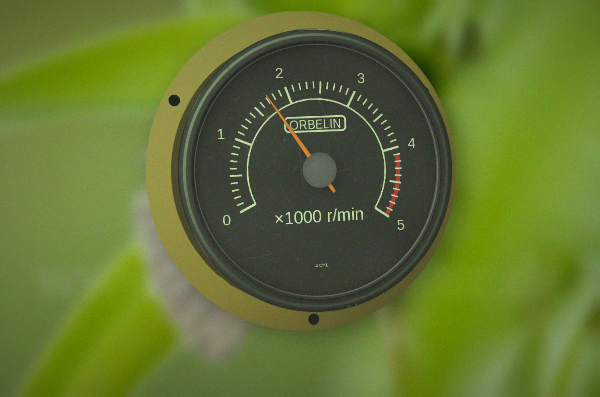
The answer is 1700 rpm
